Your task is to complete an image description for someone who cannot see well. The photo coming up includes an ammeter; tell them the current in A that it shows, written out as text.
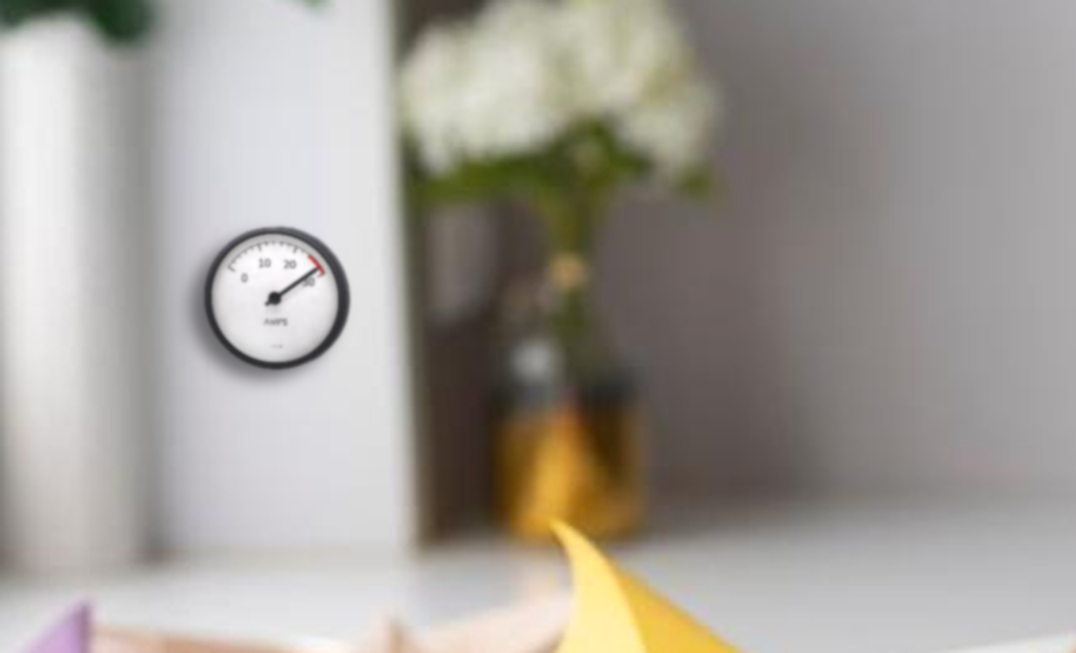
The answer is 28 A
